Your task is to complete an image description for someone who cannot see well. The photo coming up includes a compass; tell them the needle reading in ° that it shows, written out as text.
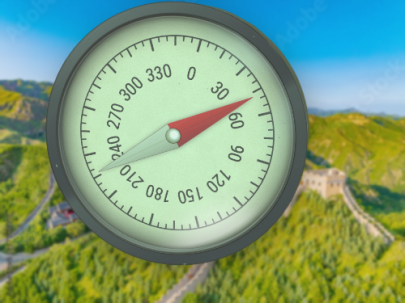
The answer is 47.5 °
